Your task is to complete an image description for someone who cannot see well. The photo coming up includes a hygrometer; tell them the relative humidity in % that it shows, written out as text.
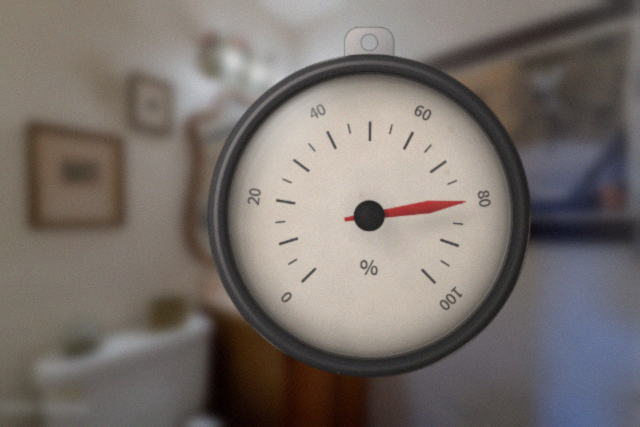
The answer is 80 %
